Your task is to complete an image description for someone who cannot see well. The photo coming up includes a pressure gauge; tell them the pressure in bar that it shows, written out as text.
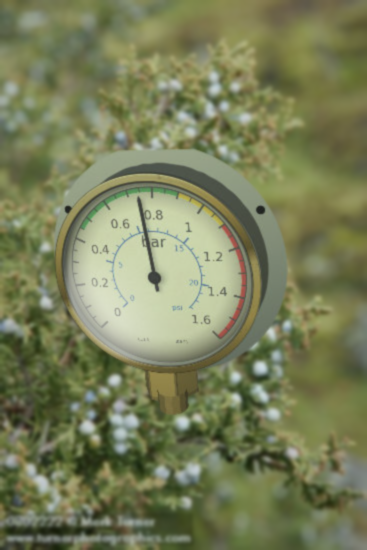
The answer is 0.75 bar
